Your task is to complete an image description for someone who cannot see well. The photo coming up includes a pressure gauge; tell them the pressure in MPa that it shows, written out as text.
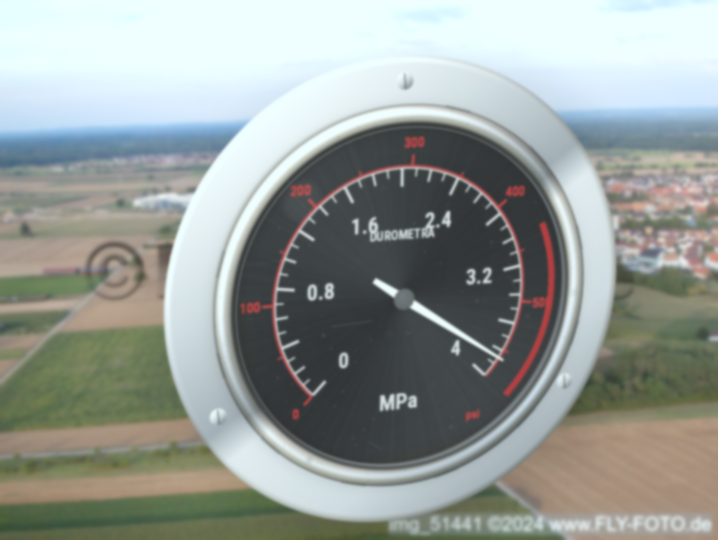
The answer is 3.85 MPa
